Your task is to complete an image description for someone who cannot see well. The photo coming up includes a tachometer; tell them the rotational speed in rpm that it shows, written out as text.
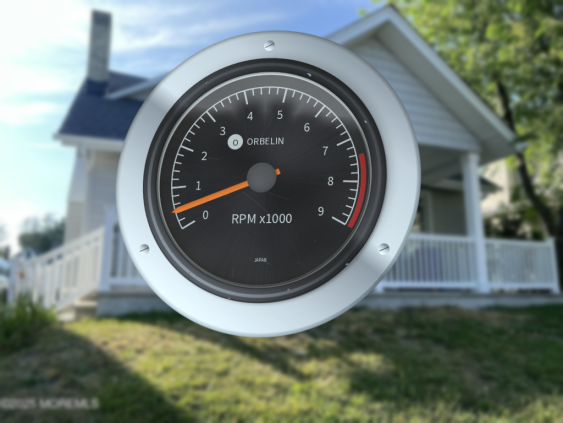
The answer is 400 rpm
